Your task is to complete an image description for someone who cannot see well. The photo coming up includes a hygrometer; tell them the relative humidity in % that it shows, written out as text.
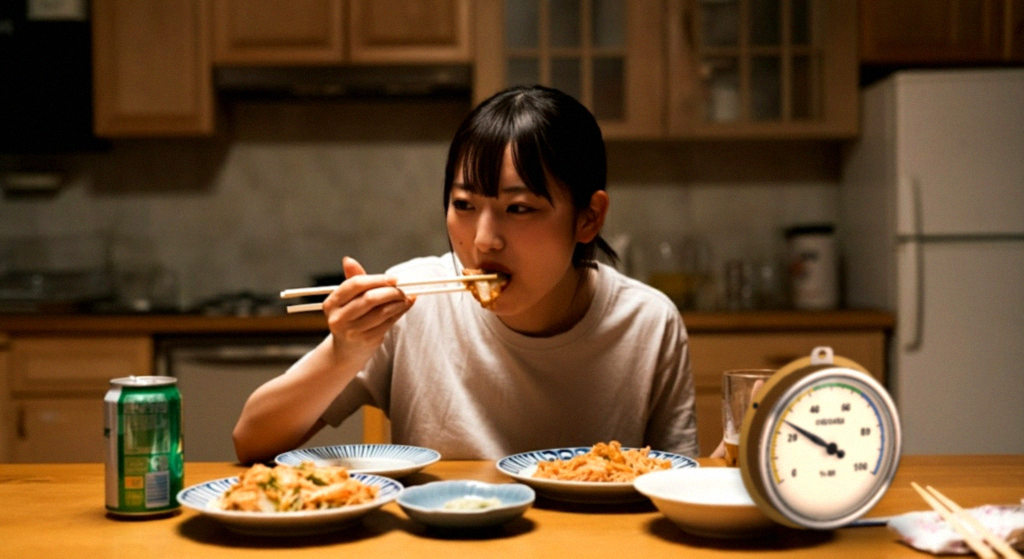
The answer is 25 %
